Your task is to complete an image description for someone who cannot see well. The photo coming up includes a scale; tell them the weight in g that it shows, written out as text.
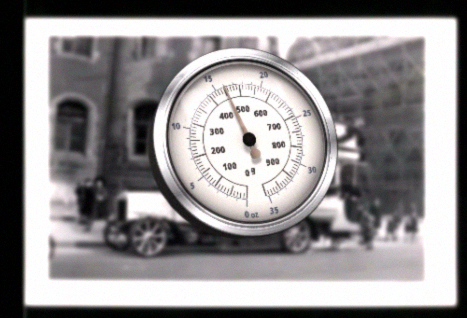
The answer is 450 g
